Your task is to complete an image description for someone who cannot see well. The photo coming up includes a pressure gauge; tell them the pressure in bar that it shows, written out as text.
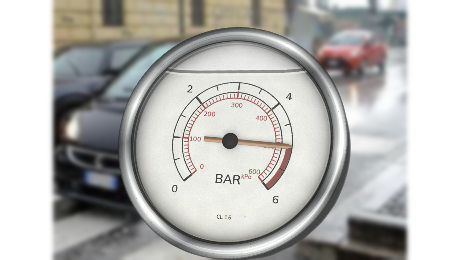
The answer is 5 bar
